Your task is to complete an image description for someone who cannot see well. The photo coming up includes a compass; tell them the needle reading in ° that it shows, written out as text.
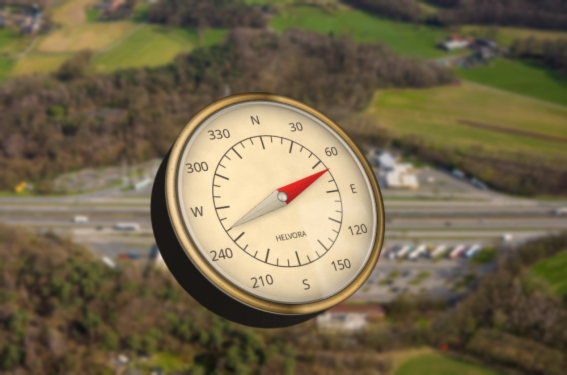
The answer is 70 °
